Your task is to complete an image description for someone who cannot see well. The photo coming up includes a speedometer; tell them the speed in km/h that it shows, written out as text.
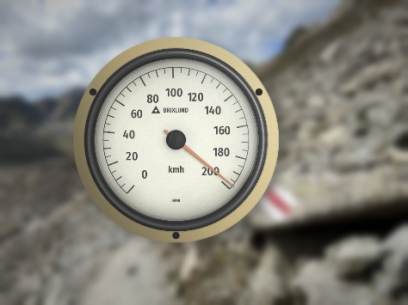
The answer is 197.5 km/h
